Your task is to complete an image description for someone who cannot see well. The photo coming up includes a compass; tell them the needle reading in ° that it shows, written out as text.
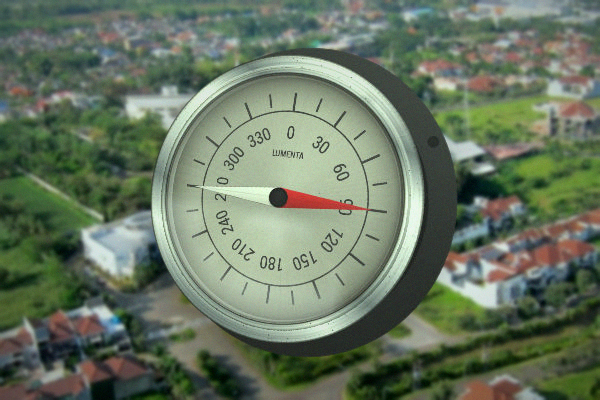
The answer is 90 °
